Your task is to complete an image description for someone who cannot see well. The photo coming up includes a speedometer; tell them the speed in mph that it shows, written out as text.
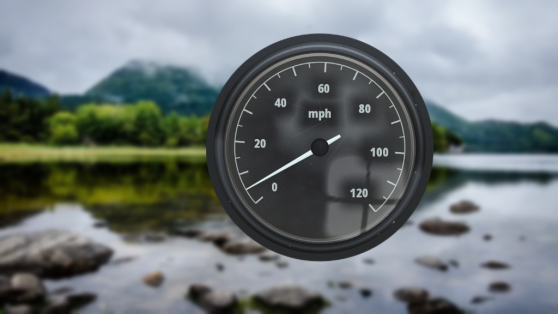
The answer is 5 mph
